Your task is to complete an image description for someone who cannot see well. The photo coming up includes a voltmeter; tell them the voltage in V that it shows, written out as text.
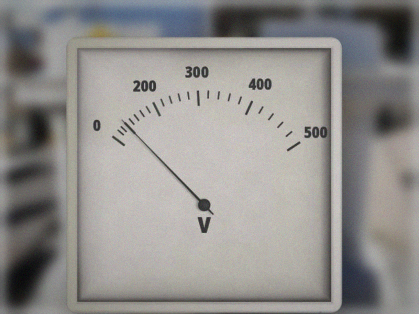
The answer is 100 V
